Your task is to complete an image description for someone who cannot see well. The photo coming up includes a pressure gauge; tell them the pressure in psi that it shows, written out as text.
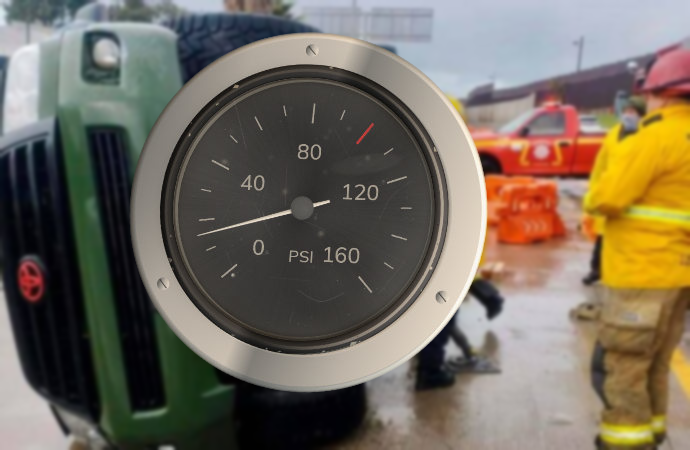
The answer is 15 psi
